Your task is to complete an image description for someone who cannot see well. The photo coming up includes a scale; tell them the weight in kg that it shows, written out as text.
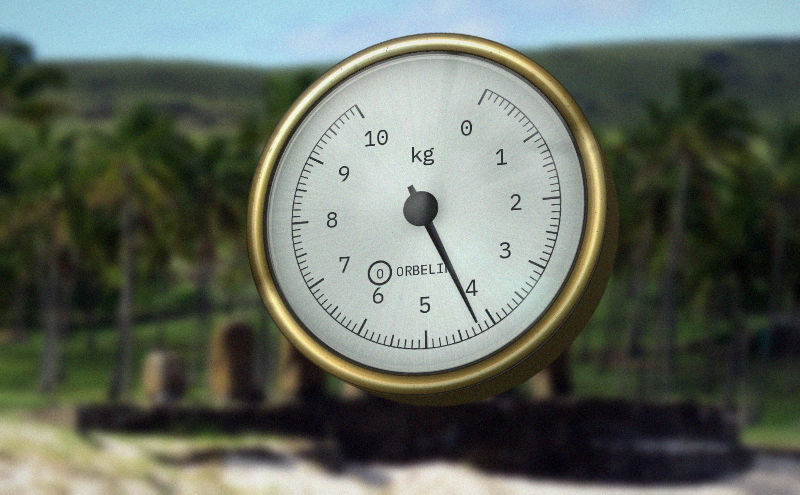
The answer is 4.2 kg
